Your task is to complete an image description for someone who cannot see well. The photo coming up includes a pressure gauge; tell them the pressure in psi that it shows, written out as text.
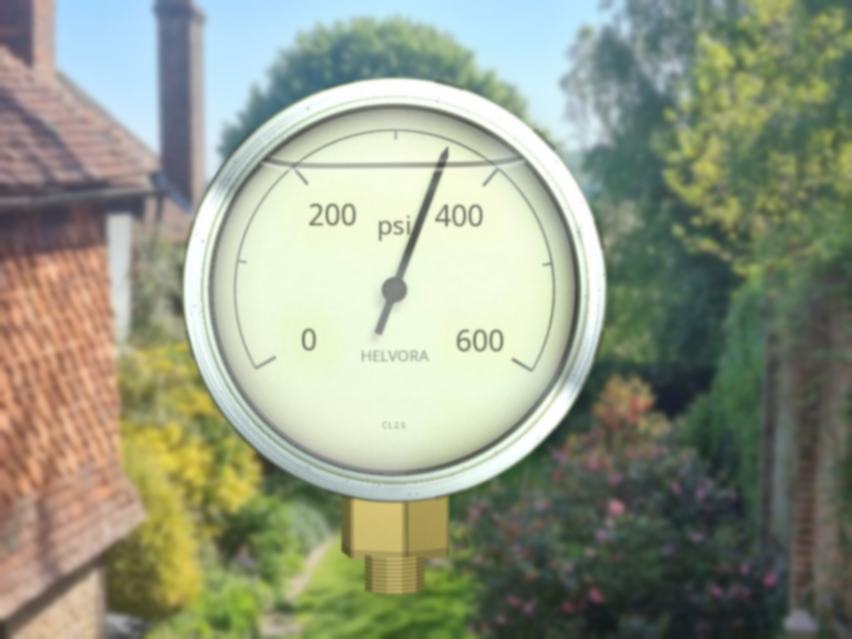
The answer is 350 psi
